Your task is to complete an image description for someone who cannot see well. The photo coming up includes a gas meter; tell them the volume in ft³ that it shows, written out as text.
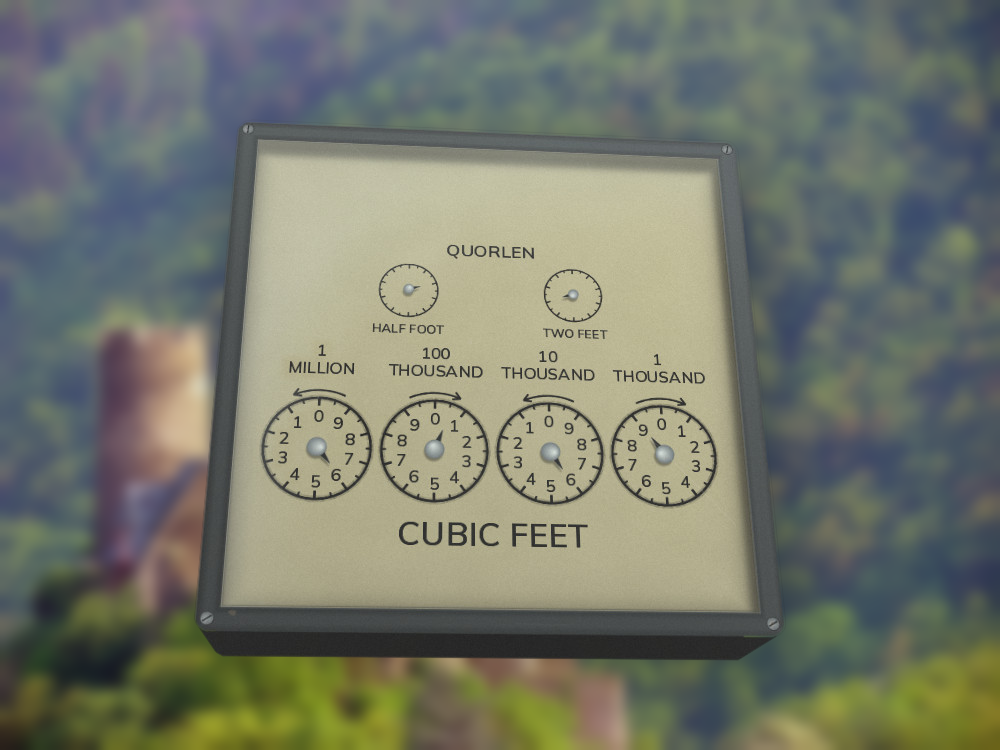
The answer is 605900 ft³
